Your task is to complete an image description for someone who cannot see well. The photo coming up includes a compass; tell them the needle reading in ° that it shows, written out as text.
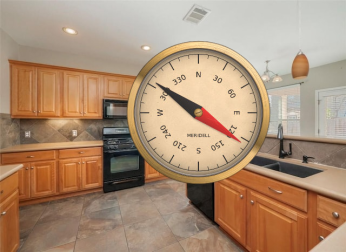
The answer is 125 °
